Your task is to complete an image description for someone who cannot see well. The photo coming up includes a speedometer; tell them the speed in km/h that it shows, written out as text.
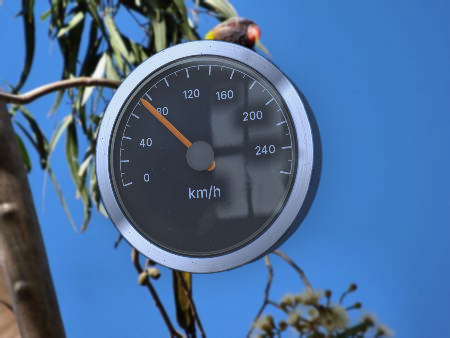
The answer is 75 km/h
